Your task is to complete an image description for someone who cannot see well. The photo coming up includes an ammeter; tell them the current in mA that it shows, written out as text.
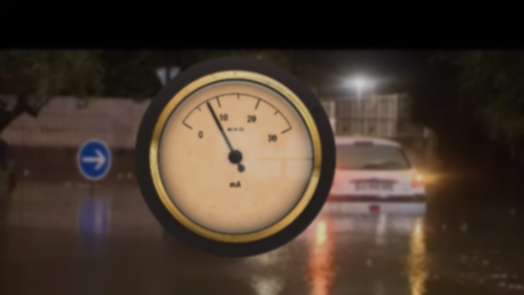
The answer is 7.5 mA
